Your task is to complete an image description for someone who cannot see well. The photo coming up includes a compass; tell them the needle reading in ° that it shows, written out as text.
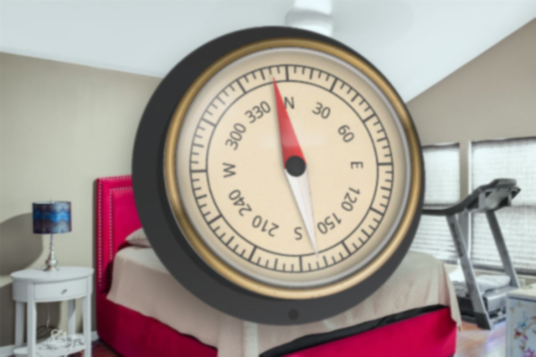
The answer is 350 °
